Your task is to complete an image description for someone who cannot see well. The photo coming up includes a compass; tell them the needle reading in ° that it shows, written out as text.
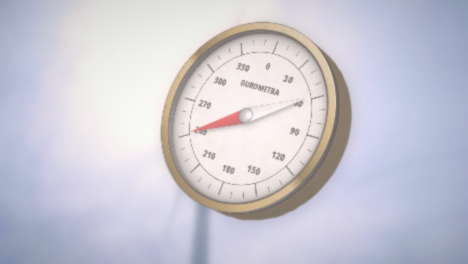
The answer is 240 °
